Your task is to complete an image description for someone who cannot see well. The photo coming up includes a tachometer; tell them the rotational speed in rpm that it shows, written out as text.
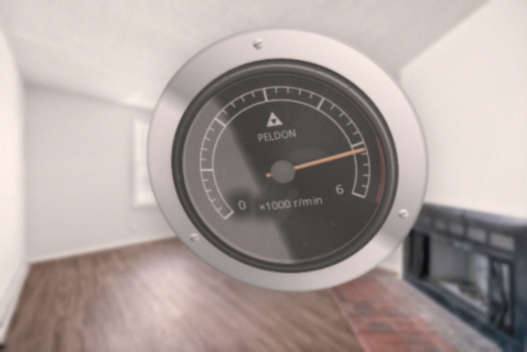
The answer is 5100 rpm
